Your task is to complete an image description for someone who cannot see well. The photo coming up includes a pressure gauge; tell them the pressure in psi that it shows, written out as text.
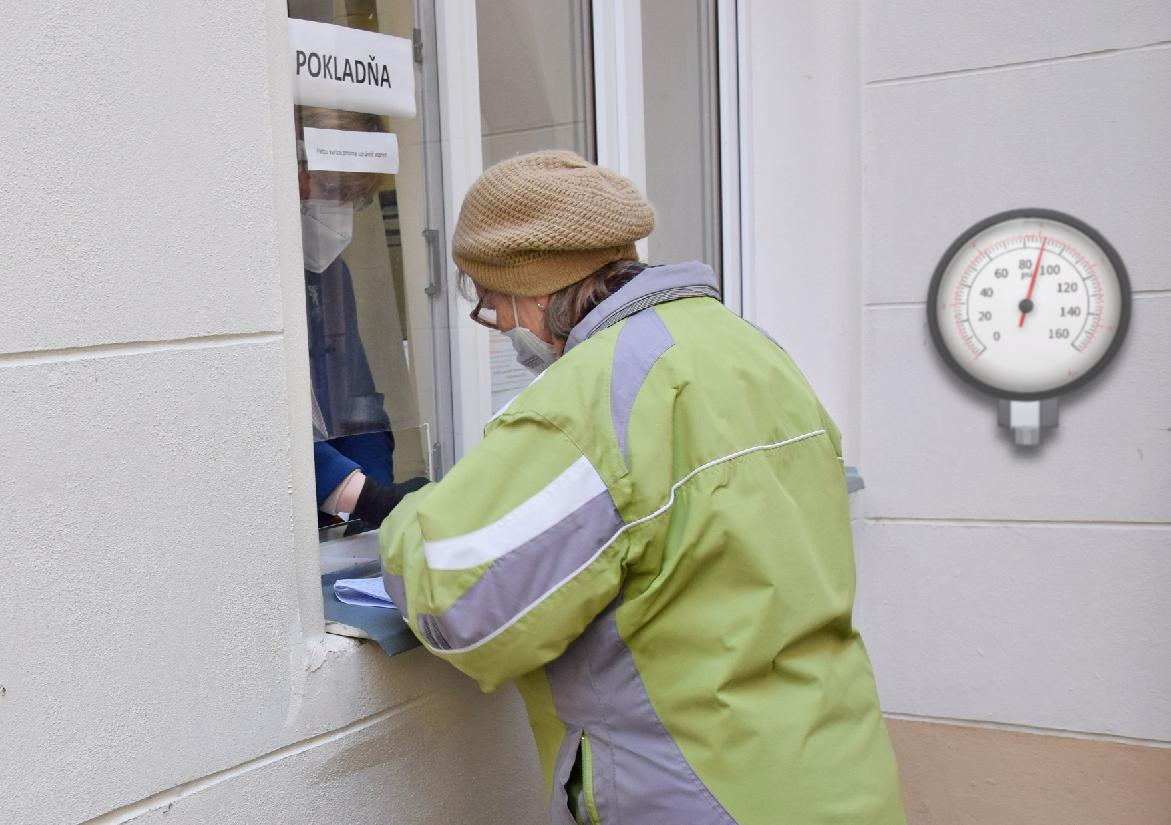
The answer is 90 psi
